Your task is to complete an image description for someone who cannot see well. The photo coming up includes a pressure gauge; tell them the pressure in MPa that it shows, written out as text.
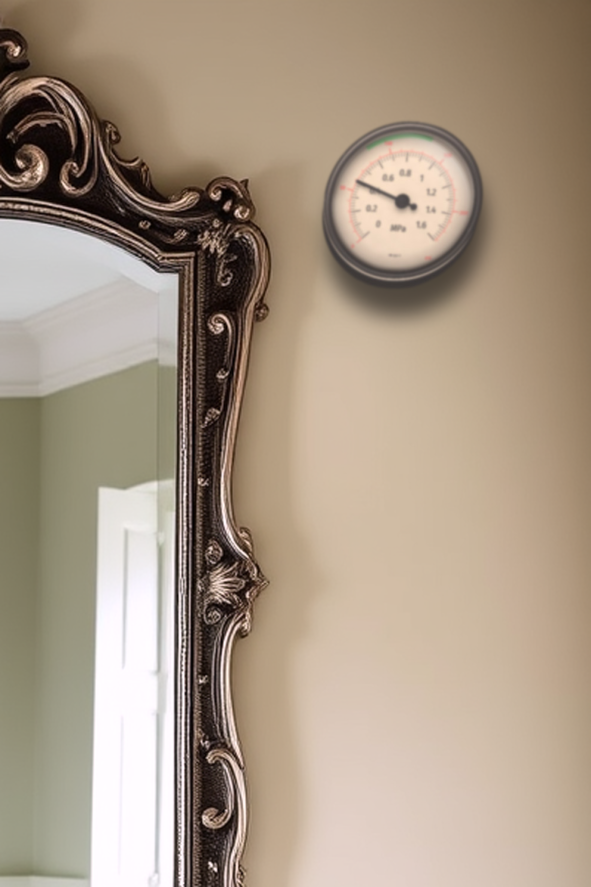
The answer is 0.4 MPa
